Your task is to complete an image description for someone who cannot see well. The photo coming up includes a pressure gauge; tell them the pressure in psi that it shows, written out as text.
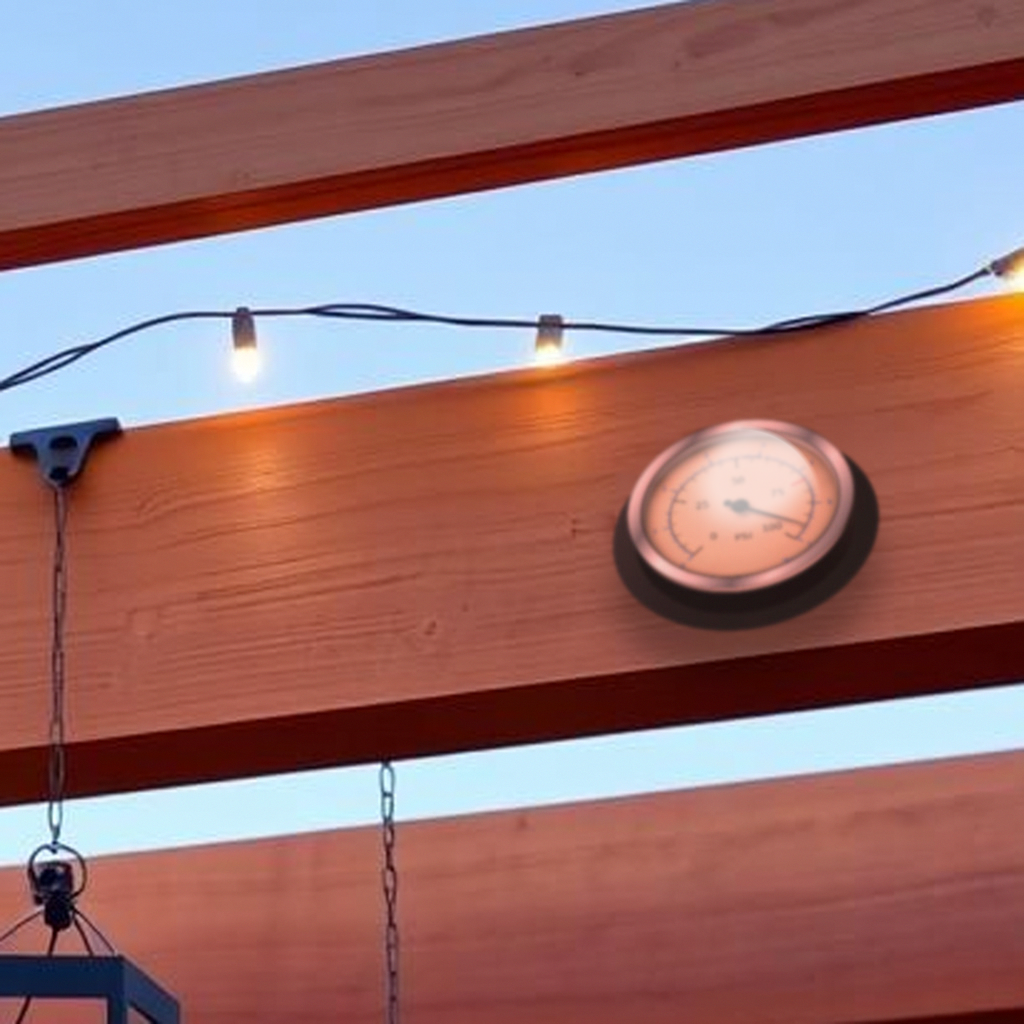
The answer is 95 psi
